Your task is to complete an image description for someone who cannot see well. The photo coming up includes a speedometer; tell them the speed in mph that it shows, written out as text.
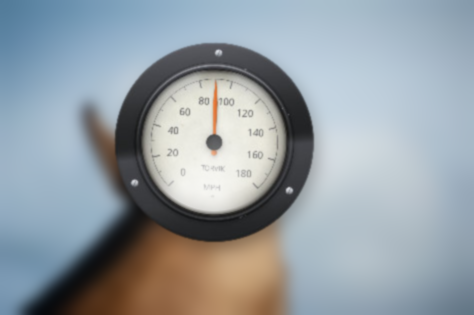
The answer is 90 mph
